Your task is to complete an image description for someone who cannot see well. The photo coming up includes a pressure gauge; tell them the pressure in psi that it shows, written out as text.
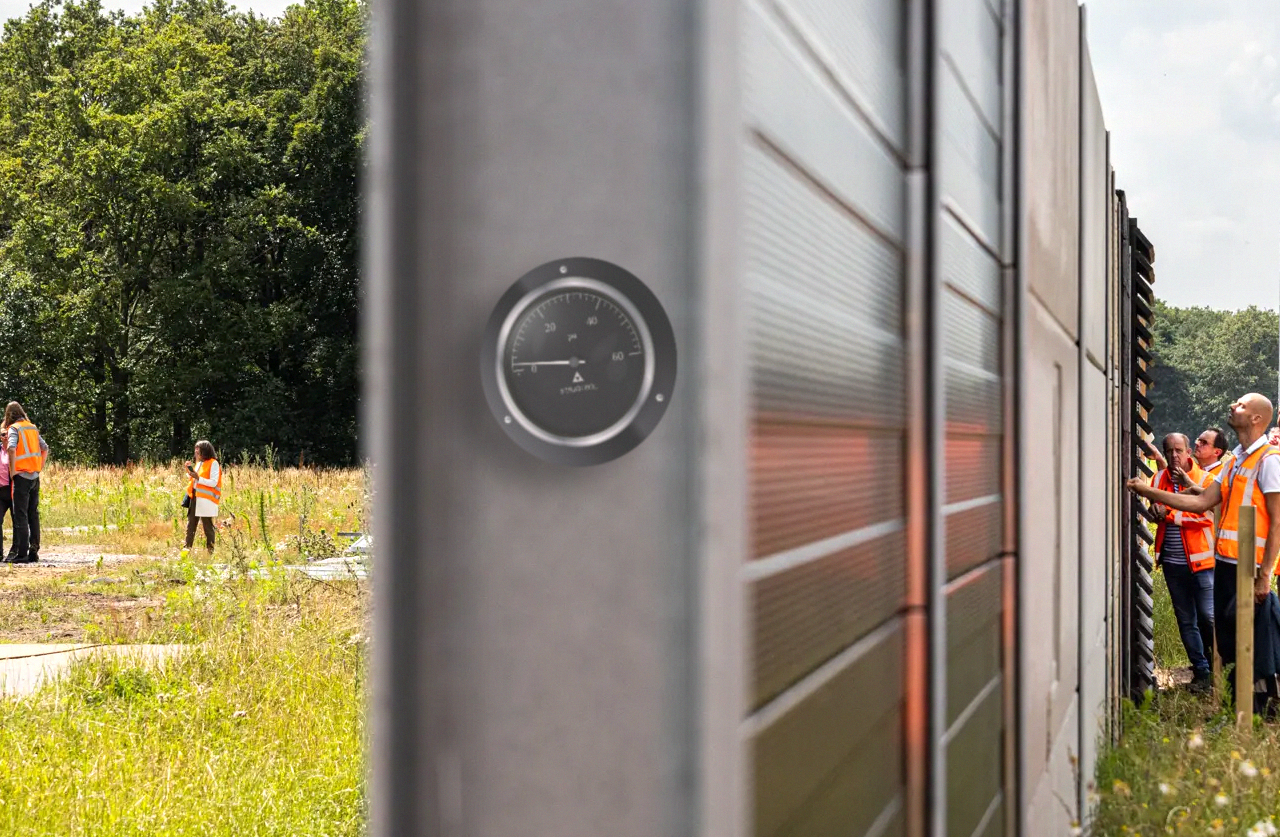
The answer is 2 psi
